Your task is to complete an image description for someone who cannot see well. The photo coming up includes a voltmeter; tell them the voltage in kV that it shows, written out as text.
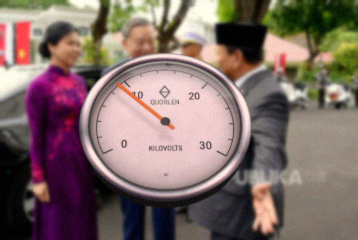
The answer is 9 kV
